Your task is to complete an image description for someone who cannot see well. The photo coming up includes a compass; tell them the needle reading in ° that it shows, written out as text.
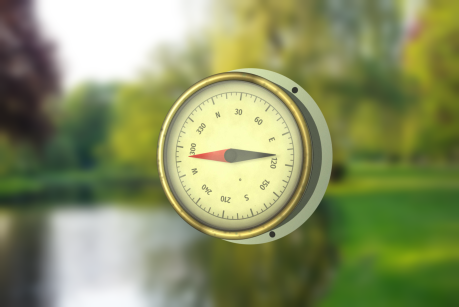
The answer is 290 °
